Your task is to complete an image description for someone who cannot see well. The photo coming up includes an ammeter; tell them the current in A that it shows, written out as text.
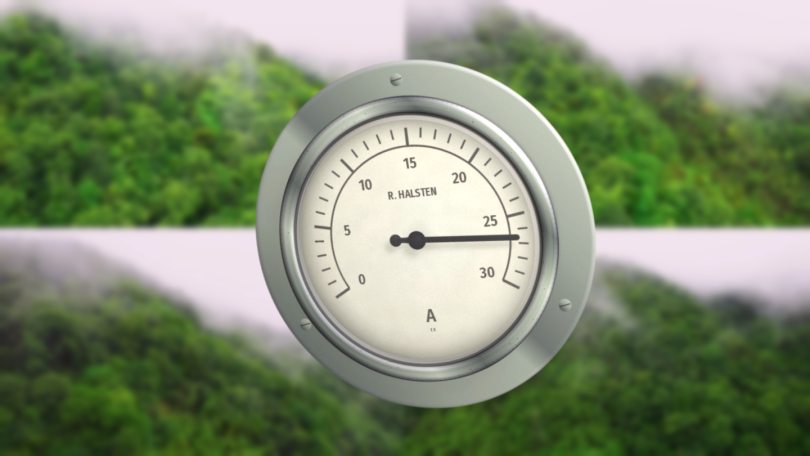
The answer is 26.5 A
